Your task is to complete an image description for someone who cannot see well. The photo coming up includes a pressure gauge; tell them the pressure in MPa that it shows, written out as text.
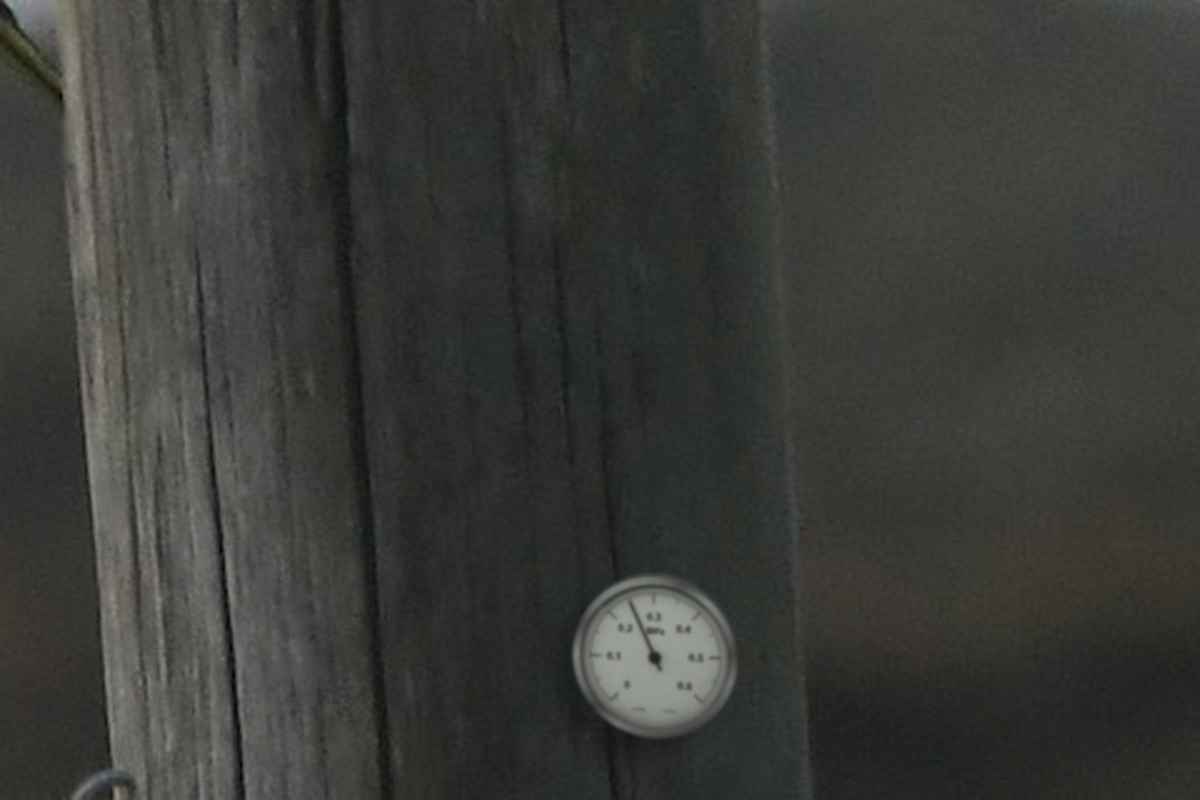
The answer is 0.25 MPa
